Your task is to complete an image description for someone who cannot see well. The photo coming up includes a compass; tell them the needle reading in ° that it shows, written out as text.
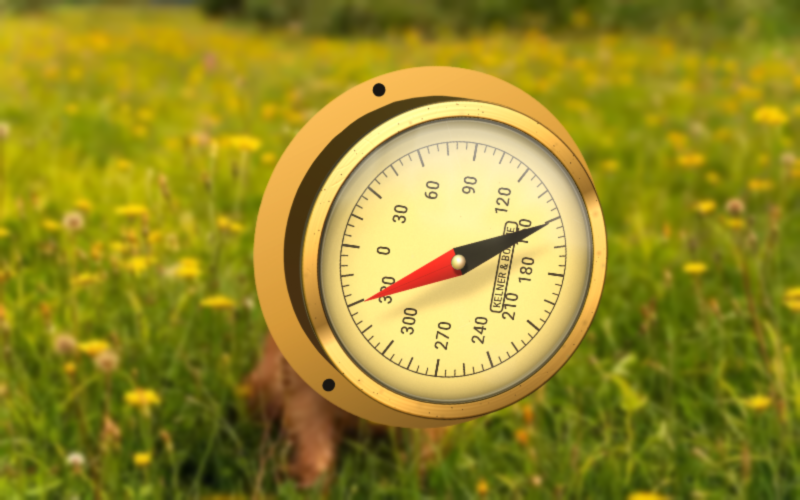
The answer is 330 °
